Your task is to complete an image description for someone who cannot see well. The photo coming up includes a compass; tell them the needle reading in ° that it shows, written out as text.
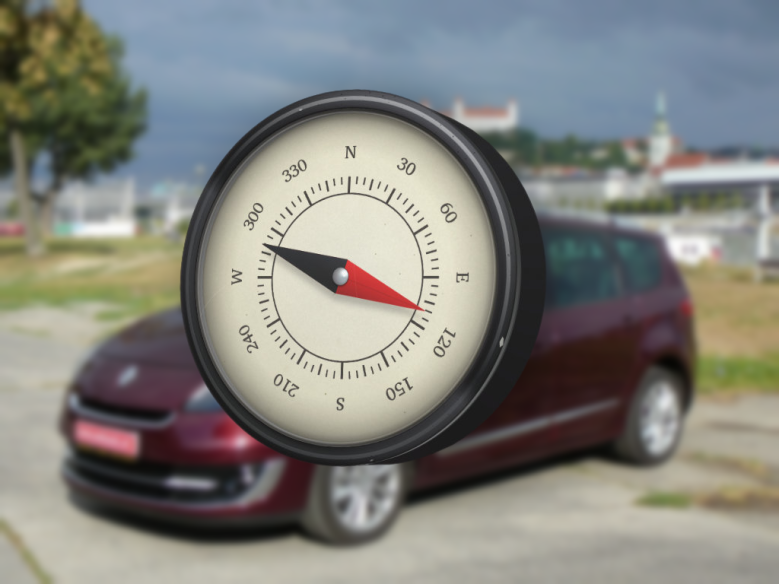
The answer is 110 °
